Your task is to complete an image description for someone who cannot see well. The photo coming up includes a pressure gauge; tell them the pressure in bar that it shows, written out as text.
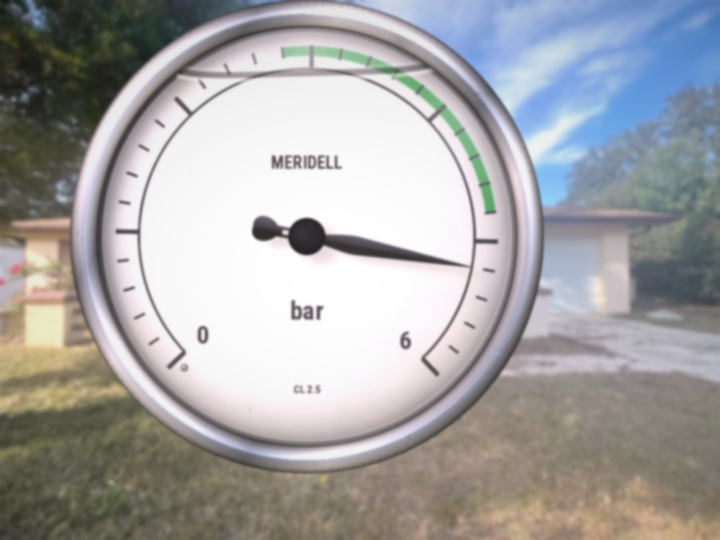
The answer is 5.2 bar
